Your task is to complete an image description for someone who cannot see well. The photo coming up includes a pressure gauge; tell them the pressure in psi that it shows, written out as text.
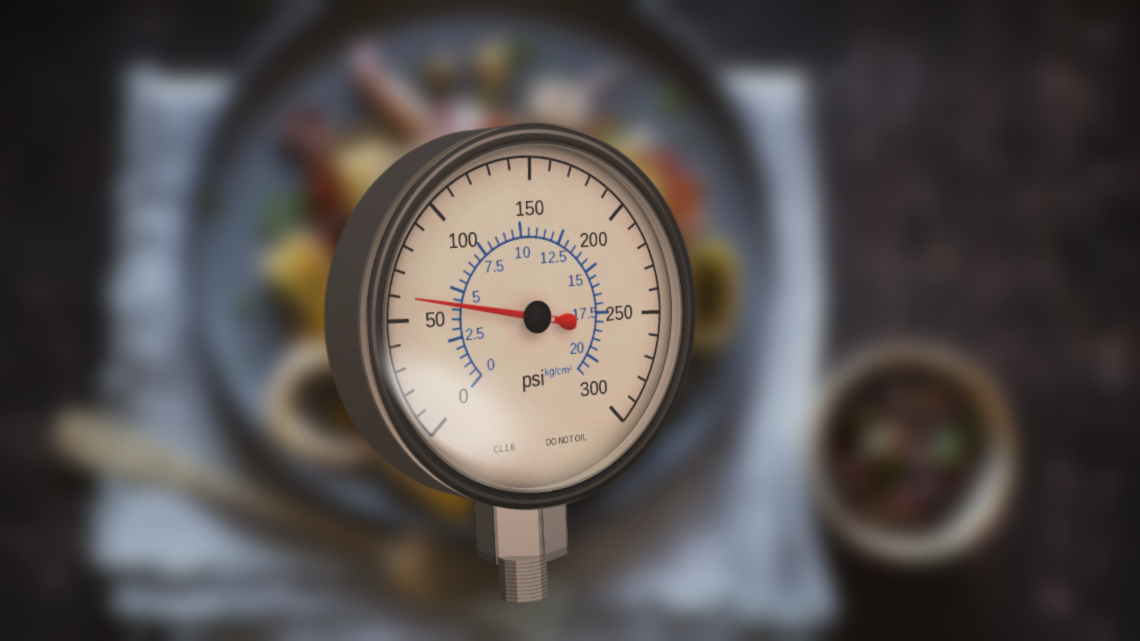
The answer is 60 psi
